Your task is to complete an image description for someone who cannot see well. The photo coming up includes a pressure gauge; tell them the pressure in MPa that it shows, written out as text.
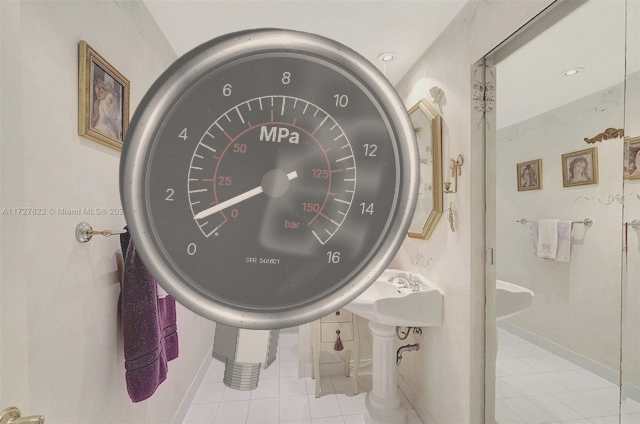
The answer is 1 MPa
